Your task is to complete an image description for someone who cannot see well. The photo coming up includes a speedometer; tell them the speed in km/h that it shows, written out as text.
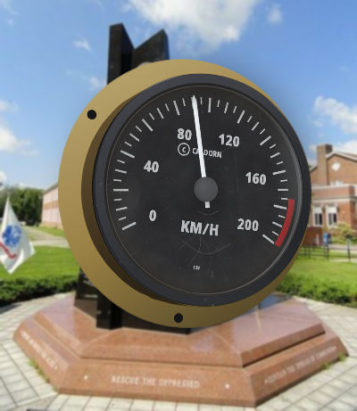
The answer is 90 km/h
